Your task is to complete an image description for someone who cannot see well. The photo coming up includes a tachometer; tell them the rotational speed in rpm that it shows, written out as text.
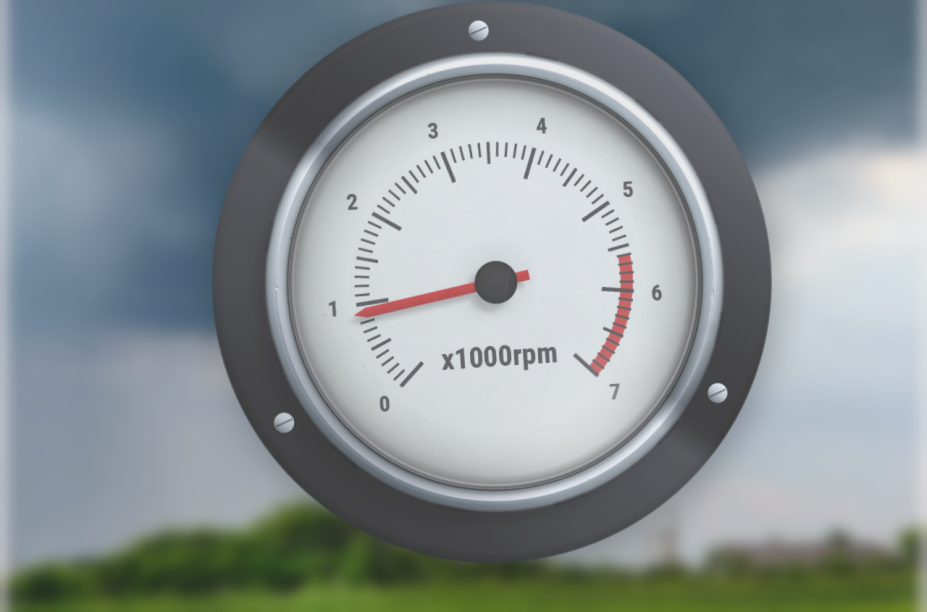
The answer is 900 rpm
